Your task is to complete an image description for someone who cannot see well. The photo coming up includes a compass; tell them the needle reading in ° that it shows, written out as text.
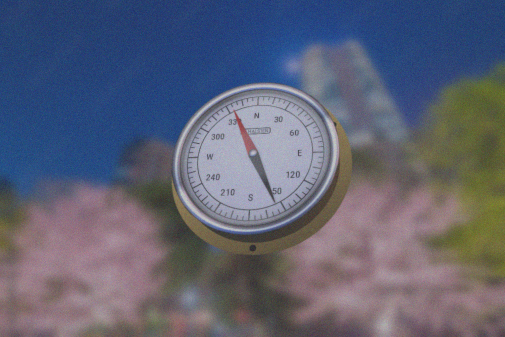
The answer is 335 °
